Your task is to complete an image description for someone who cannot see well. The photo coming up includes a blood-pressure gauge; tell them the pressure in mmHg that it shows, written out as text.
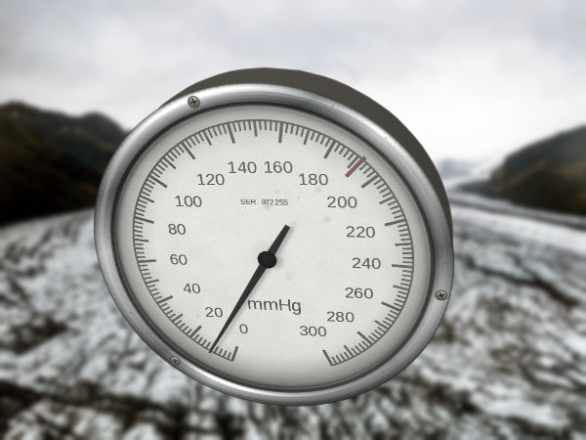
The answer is 10 mmHg
